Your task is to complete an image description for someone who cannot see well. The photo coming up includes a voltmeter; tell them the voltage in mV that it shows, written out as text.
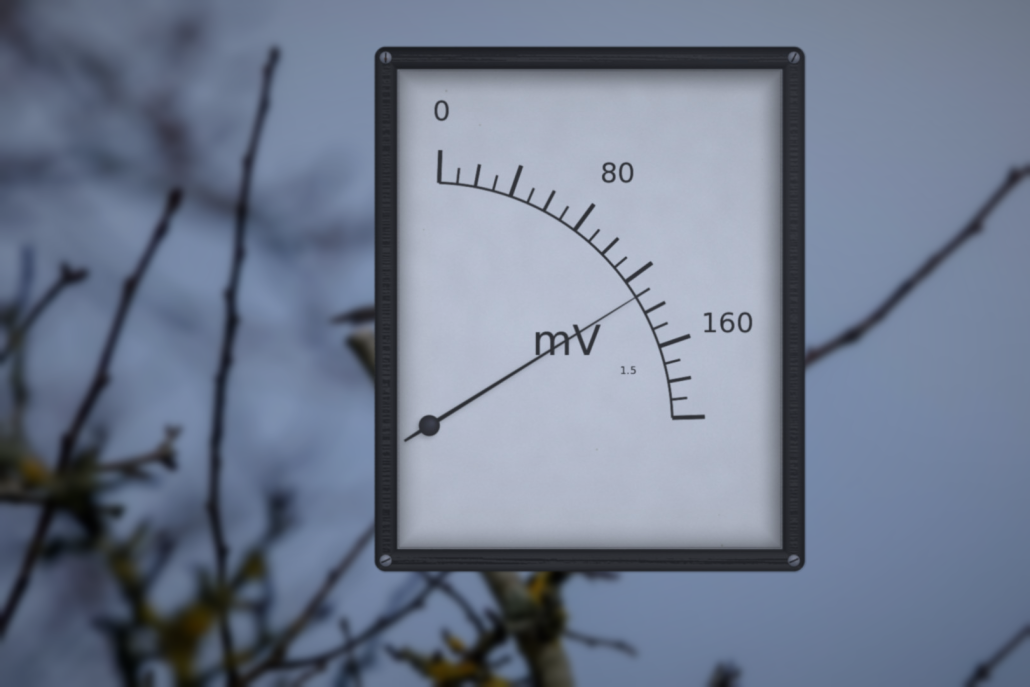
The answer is 130 mV
